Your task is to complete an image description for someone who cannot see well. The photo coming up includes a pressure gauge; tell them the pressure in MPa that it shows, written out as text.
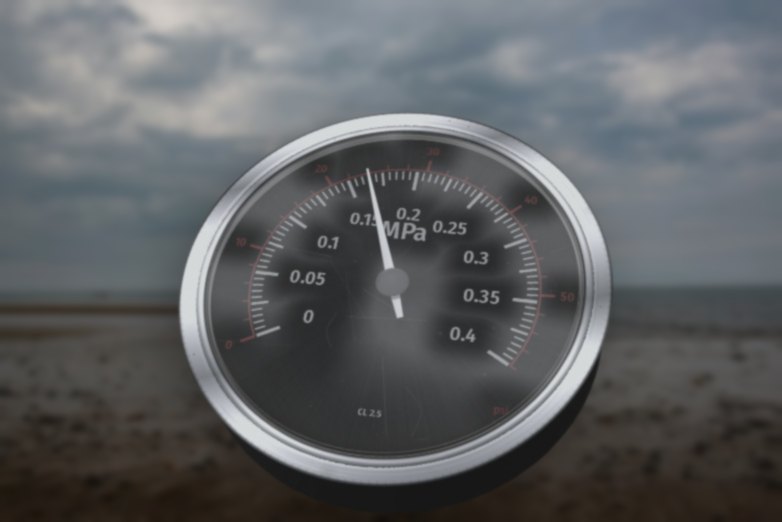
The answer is 0.165 MPa
